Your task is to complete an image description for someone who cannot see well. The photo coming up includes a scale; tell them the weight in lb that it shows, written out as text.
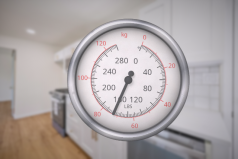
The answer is 160 lb
